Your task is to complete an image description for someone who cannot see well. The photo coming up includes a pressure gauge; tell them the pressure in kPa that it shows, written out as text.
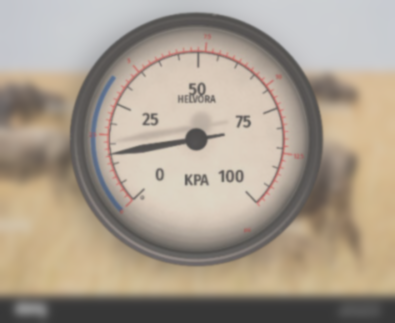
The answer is 12.5 kPa
